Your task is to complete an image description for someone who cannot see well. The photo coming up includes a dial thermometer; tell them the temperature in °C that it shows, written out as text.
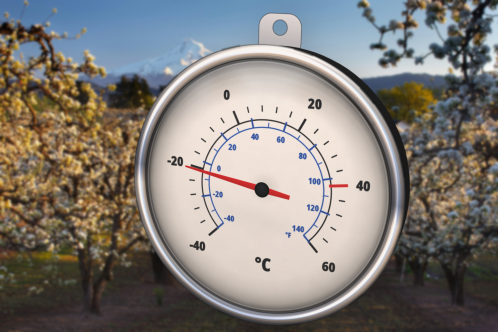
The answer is -20 °C
